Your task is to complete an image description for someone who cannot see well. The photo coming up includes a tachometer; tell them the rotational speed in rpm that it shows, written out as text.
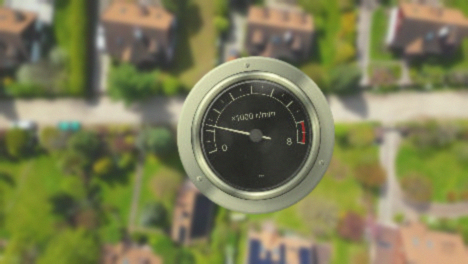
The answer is 1250 rpm
